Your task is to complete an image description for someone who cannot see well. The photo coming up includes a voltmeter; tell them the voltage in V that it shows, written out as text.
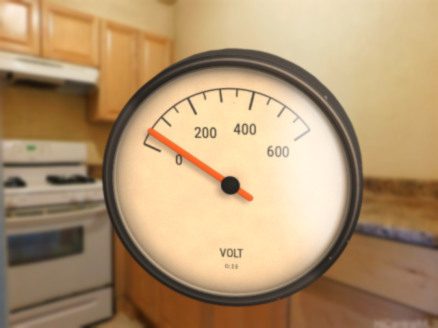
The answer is 50 V
